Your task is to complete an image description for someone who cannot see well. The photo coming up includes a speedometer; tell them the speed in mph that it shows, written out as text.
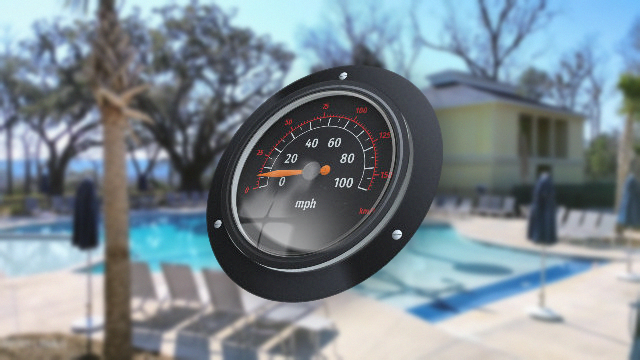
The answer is 5 mph
